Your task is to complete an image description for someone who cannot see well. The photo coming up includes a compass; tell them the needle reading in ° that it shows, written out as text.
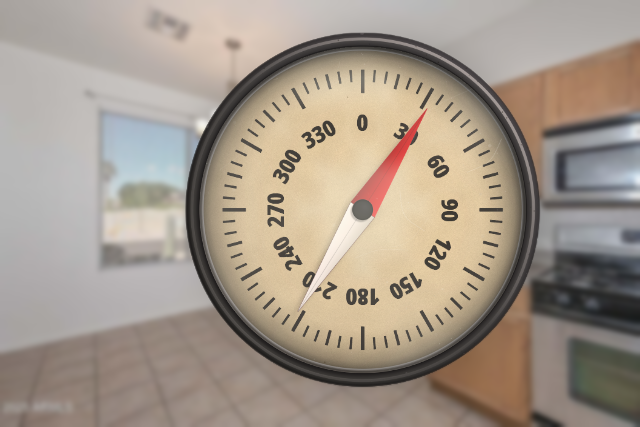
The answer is 32.5 °
